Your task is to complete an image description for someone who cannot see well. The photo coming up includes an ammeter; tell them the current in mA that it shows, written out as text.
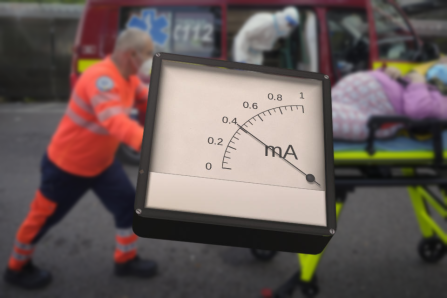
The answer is 0.4 mA
